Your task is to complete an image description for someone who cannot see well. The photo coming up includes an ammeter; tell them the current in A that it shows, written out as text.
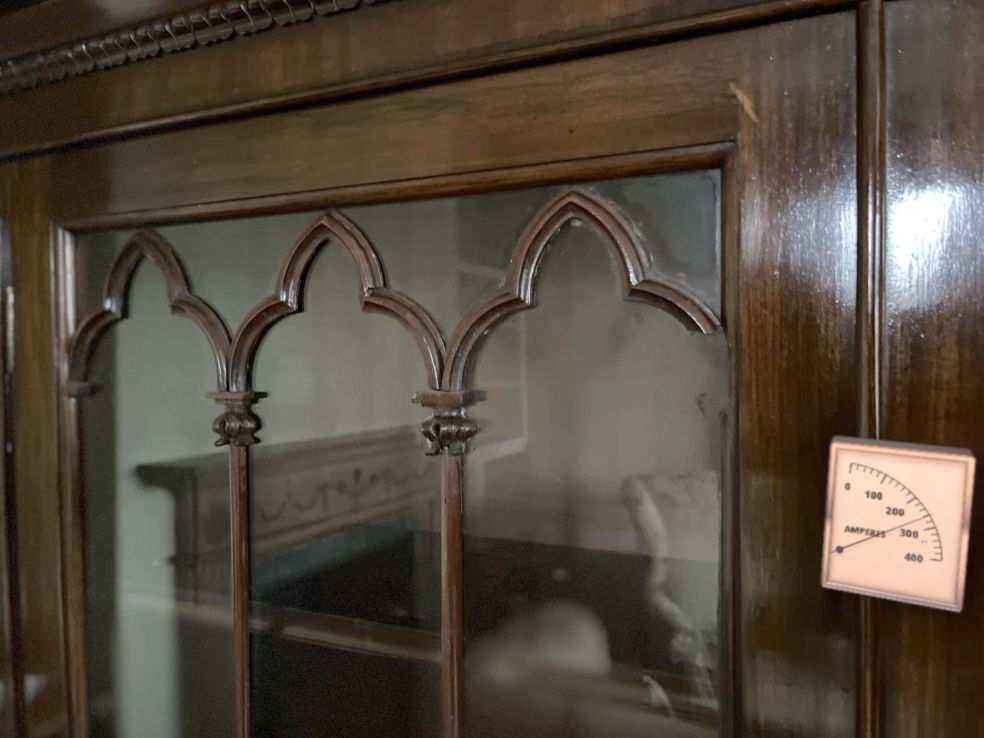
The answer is 260 A
